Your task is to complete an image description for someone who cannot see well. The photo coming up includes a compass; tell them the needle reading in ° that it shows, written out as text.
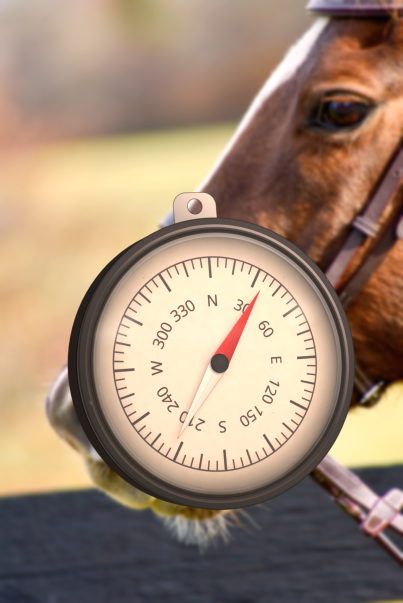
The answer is 35 °
